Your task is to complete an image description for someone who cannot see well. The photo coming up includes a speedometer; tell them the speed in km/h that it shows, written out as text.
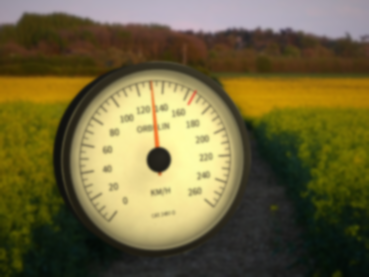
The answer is 130 km/h
